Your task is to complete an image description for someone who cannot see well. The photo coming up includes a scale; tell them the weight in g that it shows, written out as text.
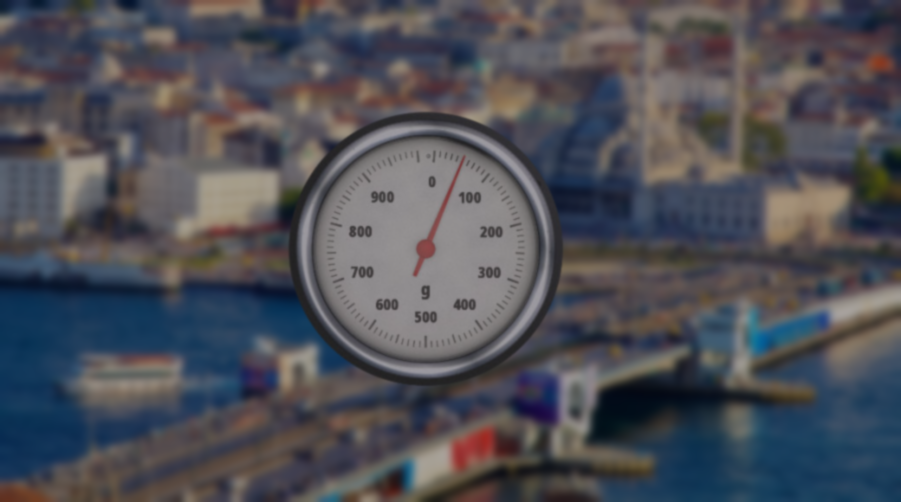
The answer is 50 g
